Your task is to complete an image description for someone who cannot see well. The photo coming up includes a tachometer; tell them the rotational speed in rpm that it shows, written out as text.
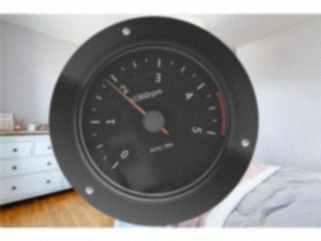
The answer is 1875 rpm
